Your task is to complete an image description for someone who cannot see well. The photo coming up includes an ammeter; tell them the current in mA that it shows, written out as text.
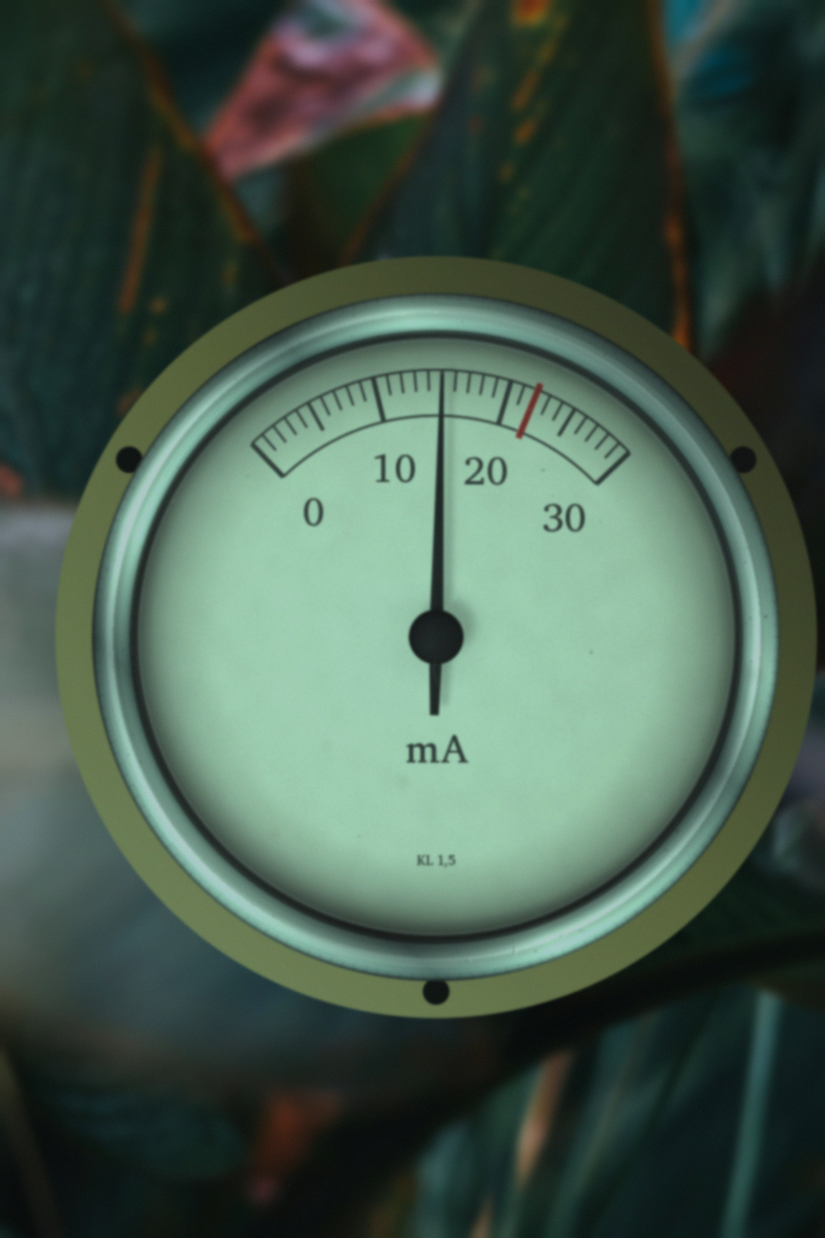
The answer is 15 mA
